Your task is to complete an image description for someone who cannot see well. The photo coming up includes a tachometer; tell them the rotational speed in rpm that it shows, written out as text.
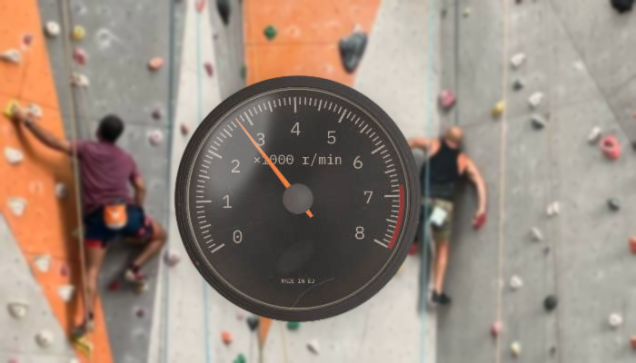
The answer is 2800 rpm
